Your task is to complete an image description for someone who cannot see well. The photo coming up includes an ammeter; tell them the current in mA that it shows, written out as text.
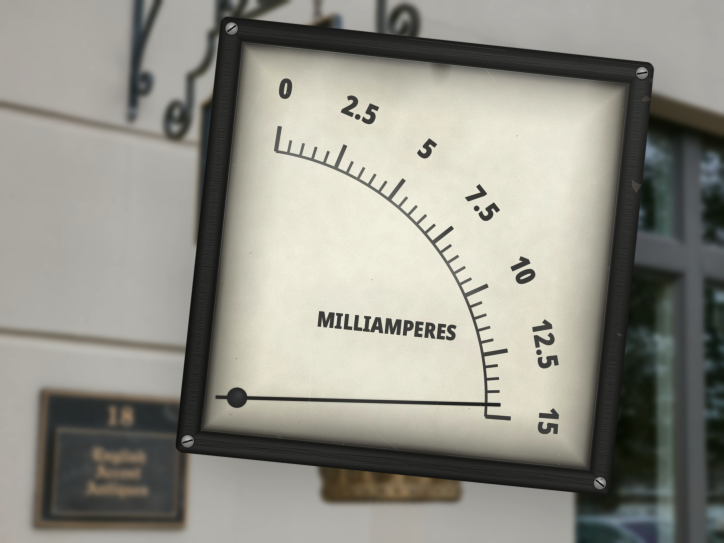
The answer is 14.5 mA
